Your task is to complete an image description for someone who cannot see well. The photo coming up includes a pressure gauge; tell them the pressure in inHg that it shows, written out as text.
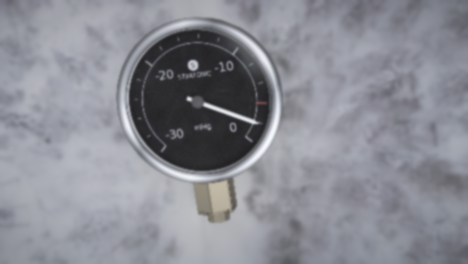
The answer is -2 inHg
